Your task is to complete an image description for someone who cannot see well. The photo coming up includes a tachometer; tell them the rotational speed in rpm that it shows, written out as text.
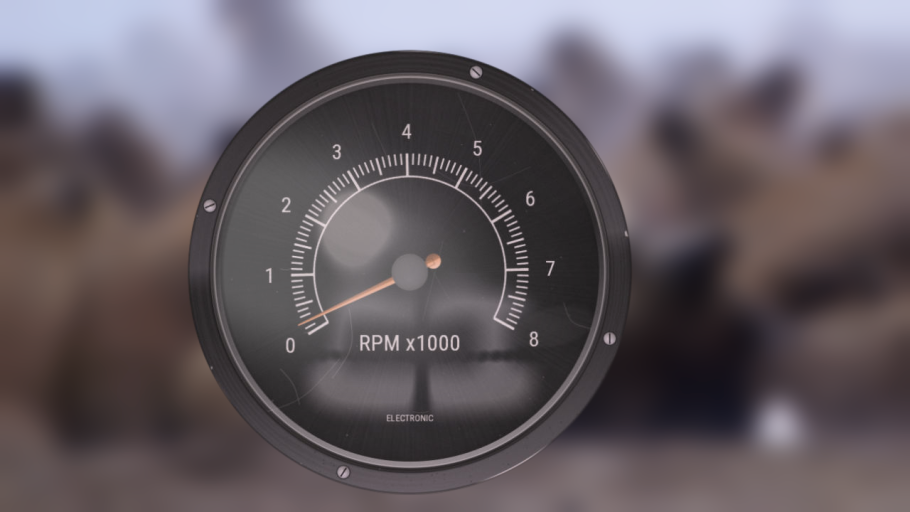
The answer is 200 rpm
